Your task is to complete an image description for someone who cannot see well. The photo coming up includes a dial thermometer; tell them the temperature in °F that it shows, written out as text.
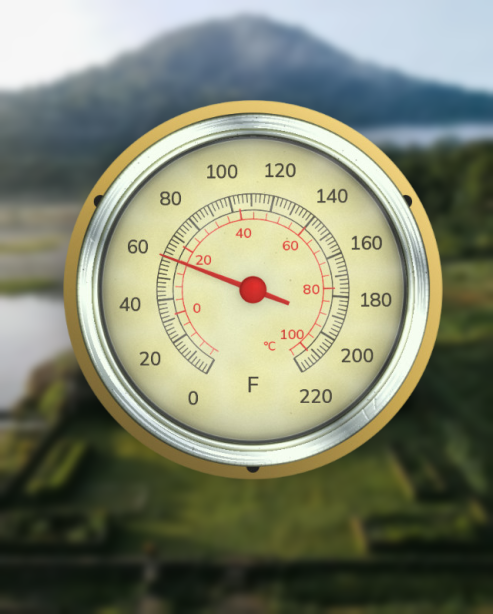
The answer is 60 °F
